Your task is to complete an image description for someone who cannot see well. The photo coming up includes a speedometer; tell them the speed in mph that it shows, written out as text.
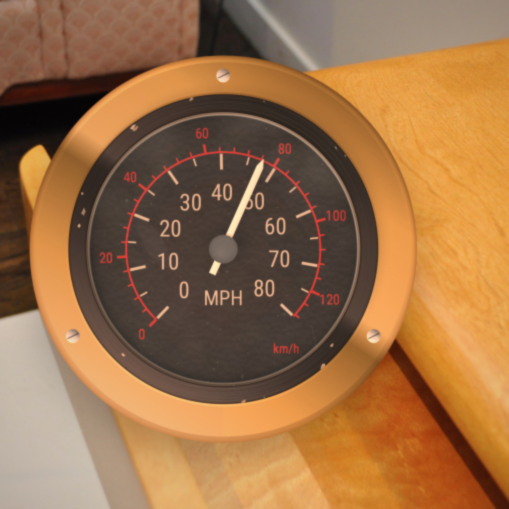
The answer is 47.5 mph
